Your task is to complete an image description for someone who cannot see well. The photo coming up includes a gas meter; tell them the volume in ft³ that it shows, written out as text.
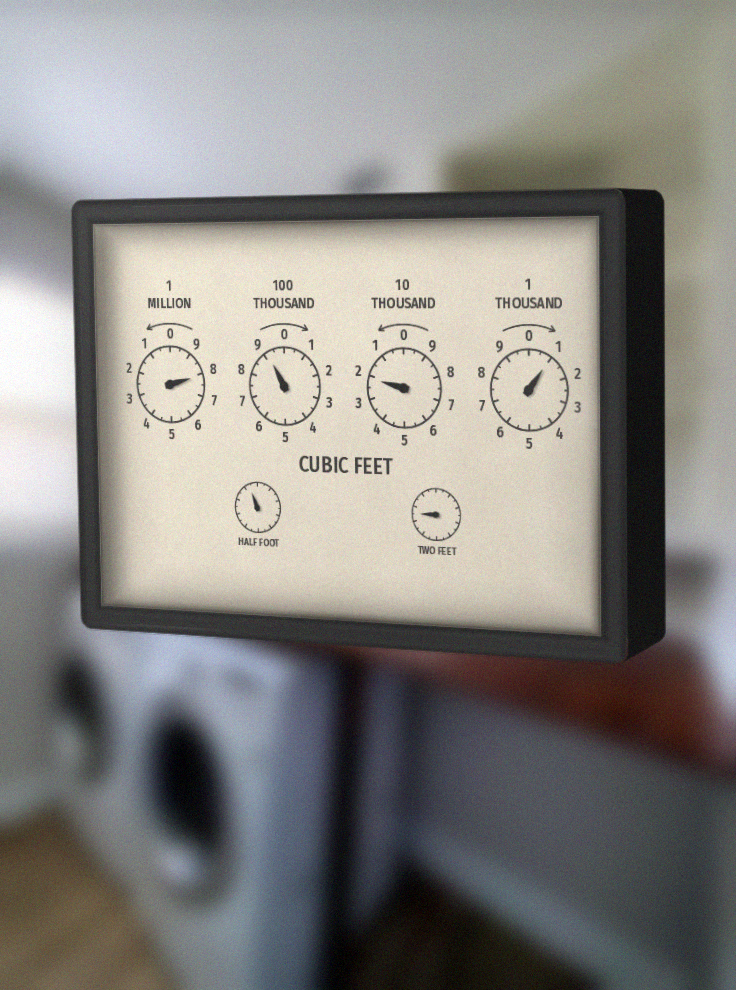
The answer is 792100 ft³
